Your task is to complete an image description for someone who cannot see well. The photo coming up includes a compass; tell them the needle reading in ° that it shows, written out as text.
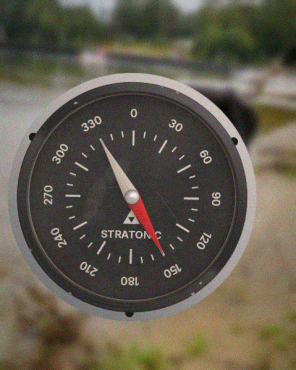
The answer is 150 °
